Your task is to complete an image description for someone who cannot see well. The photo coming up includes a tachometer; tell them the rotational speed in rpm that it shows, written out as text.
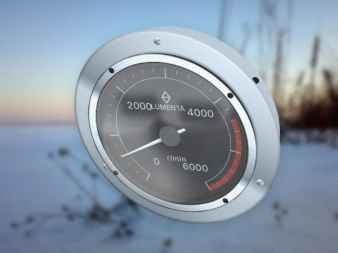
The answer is 600 rpm
